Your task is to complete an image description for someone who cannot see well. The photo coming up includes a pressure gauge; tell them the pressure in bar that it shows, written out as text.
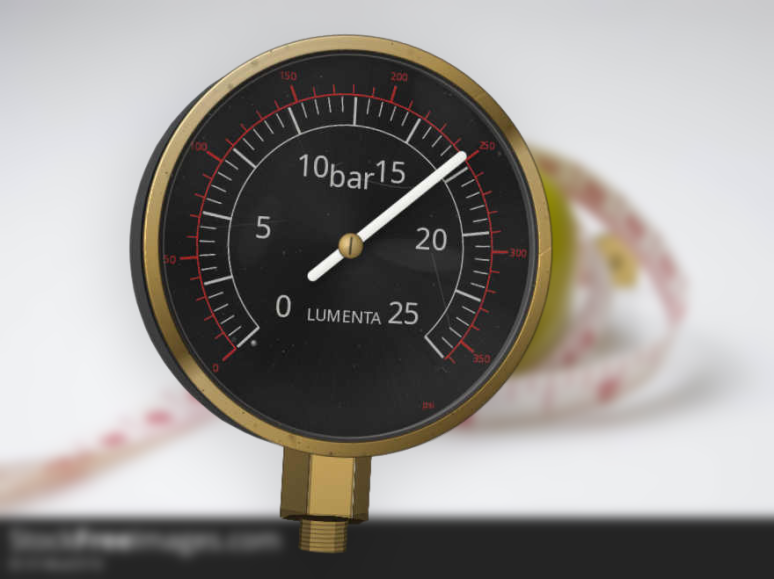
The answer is 17 bar
